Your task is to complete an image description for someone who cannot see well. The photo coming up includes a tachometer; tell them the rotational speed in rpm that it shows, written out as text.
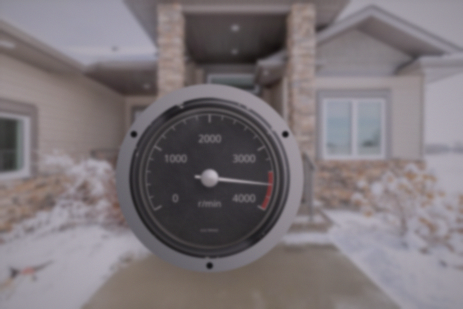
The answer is 3600 rpm
